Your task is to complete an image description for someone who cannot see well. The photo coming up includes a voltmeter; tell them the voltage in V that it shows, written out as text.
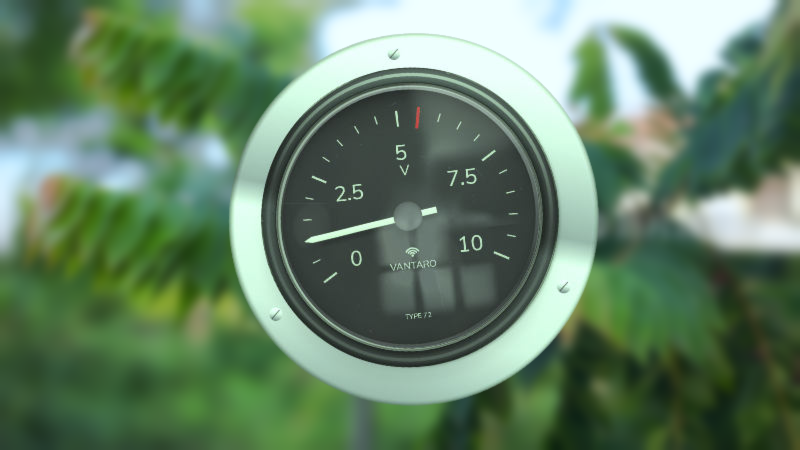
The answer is 1 V
